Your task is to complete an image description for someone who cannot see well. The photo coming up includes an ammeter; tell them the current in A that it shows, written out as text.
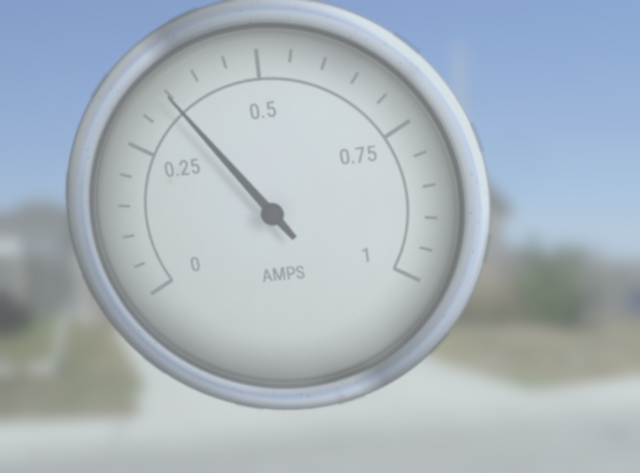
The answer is 0.35 A
